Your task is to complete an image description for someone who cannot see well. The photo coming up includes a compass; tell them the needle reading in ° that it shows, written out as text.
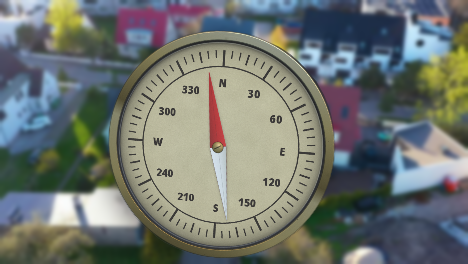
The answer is 350 °
